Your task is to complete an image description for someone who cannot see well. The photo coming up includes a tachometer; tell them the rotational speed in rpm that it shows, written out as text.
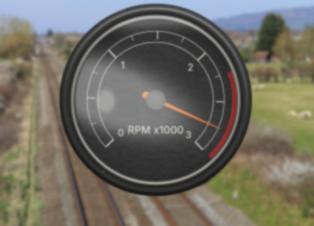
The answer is 2750 rpm
